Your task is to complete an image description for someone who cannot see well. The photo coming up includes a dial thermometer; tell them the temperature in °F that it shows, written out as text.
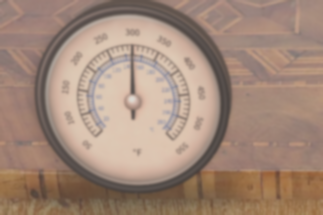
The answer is 300 °F
